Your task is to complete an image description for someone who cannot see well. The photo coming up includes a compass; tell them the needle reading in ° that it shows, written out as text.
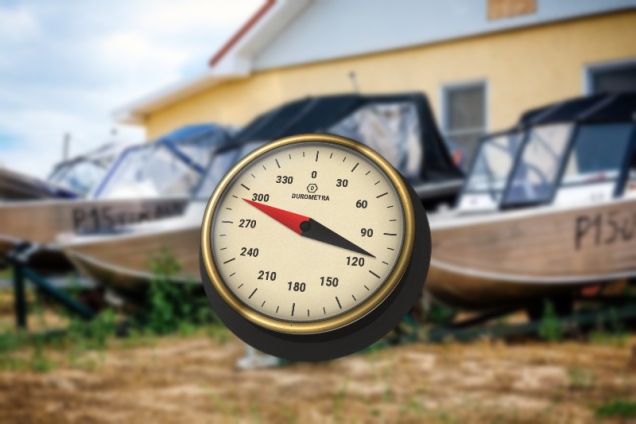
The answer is 290 °
